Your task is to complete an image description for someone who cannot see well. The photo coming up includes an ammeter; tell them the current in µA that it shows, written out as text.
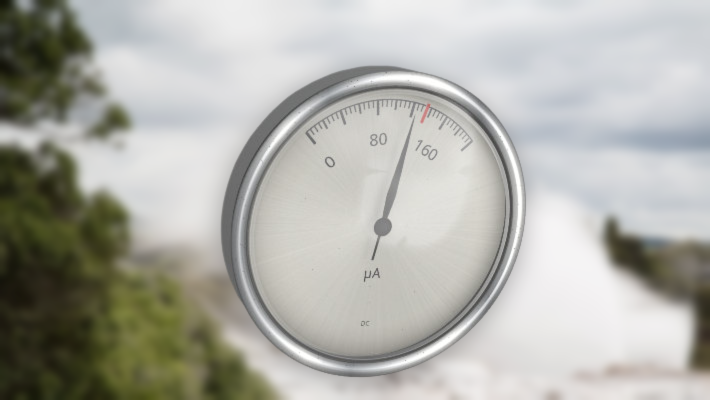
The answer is 120 µA
